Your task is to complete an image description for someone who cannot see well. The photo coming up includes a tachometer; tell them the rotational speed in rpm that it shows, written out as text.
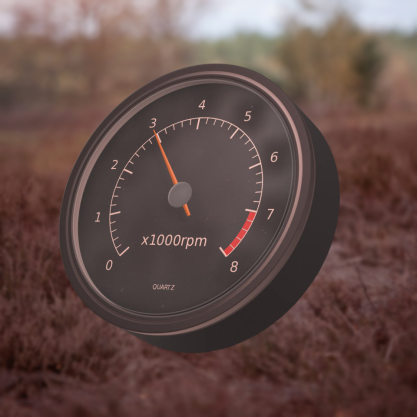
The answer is 3000 rpm
